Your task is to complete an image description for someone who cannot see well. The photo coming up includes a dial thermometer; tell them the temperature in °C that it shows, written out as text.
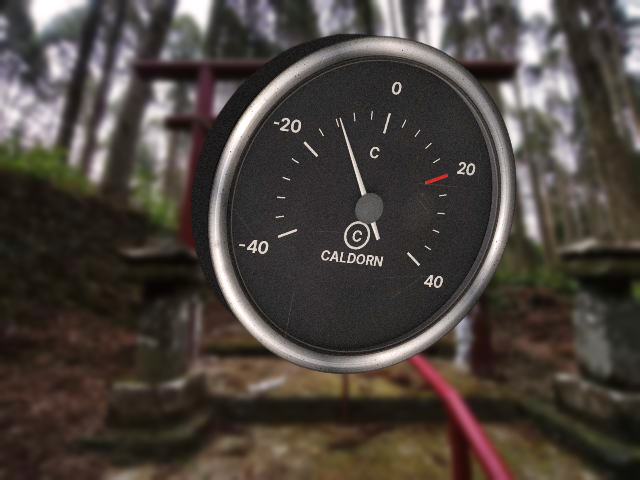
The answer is -12 °C
